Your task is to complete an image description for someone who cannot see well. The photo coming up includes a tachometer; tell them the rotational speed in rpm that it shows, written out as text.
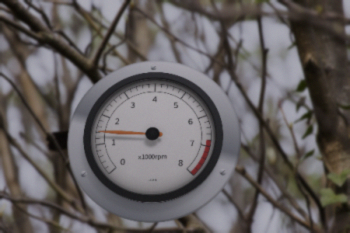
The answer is 1400 rpm
